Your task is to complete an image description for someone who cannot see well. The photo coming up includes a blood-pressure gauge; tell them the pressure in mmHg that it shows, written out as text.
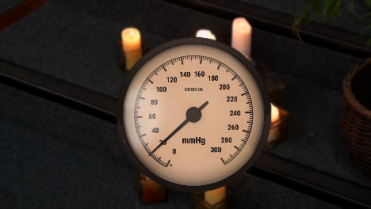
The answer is 20 mmHg
